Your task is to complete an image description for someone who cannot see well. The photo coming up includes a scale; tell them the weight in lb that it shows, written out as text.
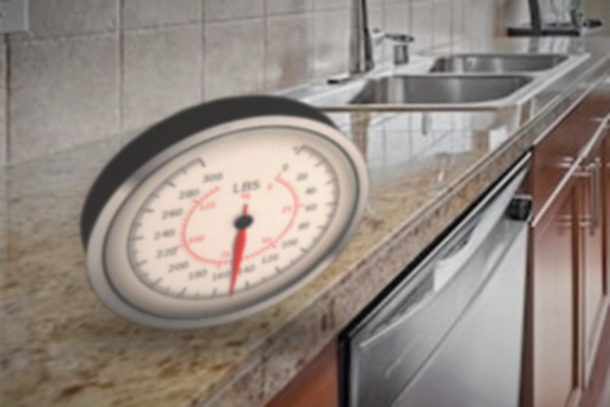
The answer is 150 lb
